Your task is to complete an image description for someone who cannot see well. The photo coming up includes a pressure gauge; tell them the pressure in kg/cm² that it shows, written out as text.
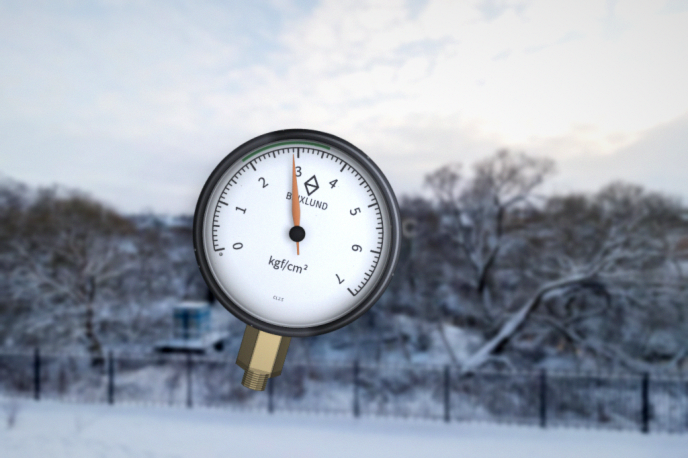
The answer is 2.9 kg/cm²
